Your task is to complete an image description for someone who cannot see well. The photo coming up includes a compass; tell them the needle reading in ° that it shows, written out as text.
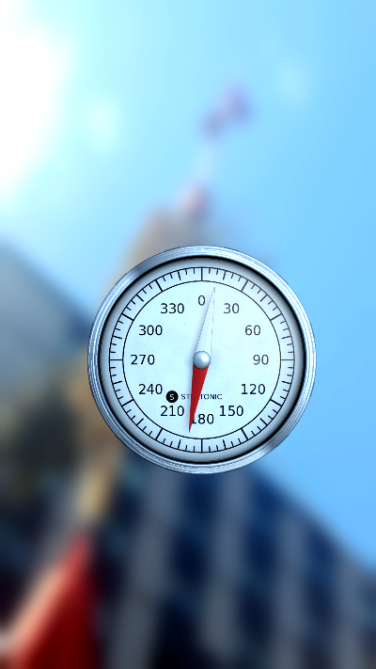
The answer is 190 °
